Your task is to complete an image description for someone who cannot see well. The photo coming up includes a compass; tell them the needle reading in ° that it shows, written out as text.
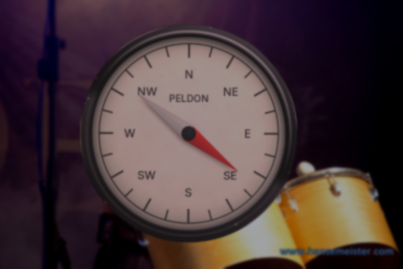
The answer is 127.5 °
